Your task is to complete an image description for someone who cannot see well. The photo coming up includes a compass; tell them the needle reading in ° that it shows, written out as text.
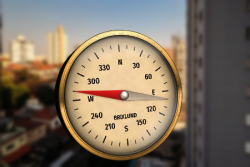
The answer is 280 °
